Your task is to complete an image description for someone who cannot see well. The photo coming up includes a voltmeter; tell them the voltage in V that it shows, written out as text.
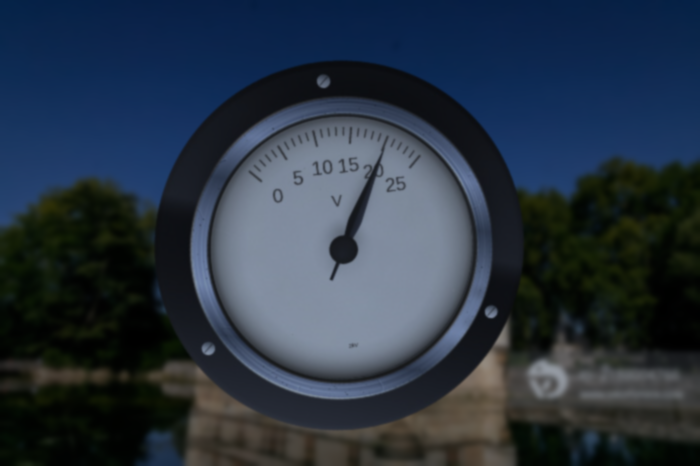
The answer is 20 V
